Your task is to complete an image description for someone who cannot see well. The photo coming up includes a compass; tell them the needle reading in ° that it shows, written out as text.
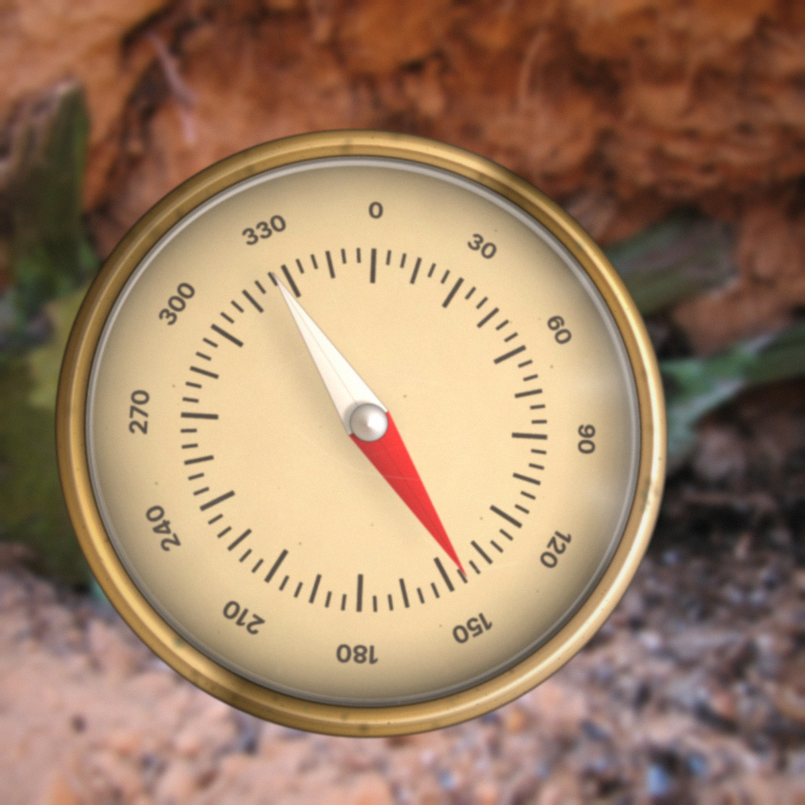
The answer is 145 °
